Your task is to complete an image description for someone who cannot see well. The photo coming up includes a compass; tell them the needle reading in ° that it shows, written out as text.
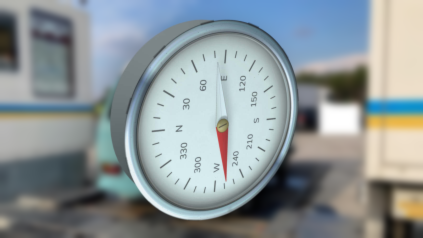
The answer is 260 °
